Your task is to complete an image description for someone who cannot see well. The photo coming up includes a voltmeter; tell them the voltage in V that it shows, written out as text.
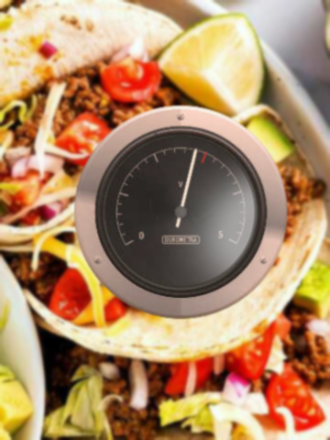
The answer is 2.8 V
